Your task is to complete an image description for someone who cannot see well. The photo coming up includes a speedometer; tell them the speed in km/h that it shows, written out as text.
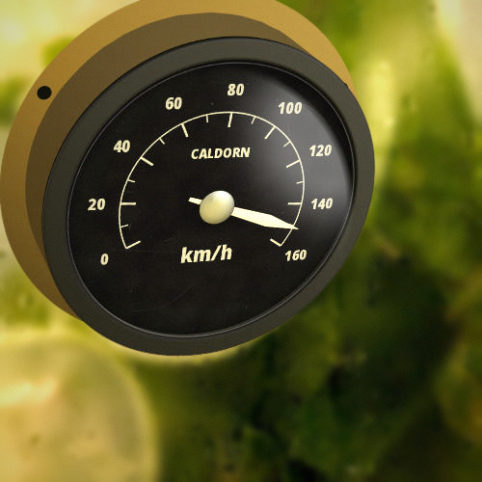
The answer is 150 km/h
